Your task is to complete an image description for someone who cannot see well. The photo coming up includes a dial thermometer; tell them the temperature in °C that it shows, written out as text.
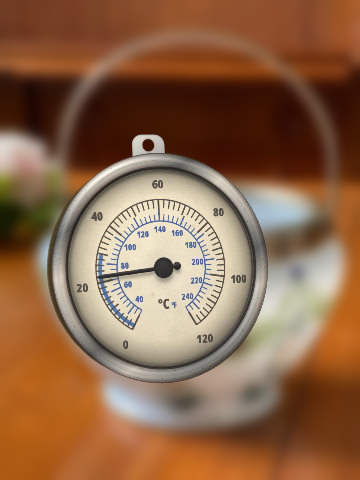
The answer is 22 °C
